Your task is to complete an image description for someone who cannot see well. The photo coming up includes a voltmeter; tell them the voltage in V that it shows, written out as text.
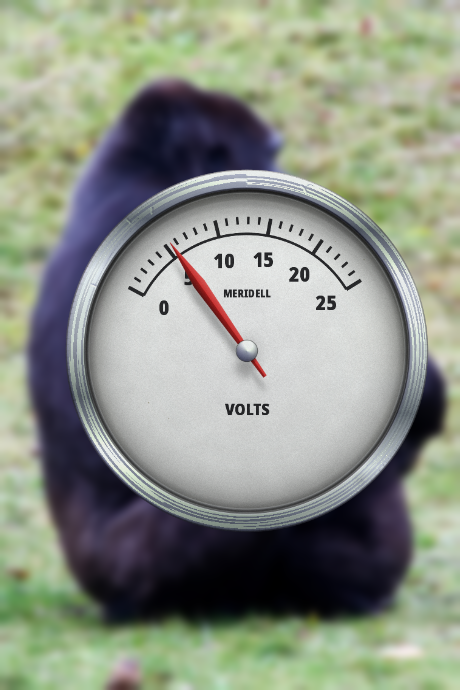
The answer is 5.5 V
